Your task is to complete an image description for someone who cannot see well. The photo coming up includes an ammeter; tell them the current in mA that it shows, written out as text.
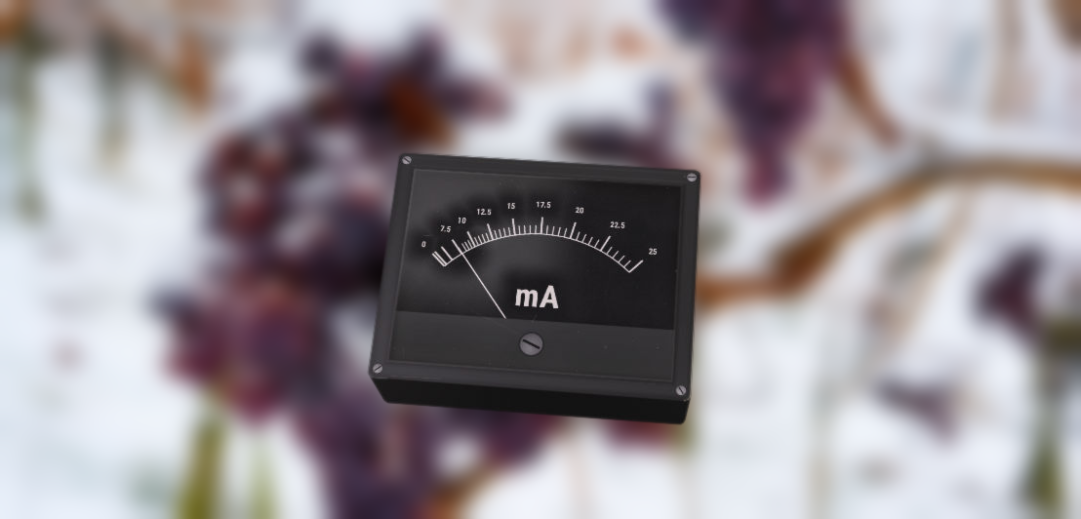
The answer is 7.5 mA
